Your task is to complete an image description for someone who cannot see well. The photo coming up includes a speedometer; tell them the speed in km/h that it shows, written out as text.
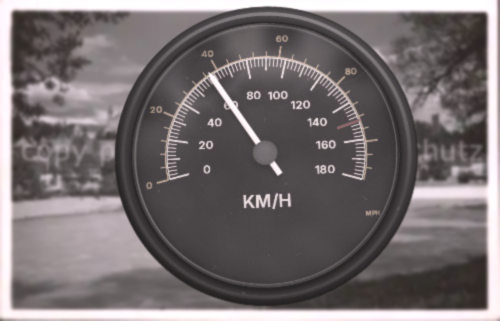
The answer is 60 km/h
